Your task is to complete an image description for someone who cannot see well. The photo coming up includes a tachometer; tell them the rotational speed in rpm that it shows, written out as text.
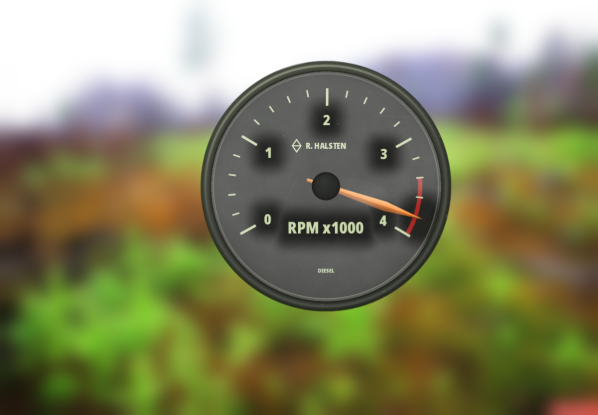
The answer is 3800 rpm
